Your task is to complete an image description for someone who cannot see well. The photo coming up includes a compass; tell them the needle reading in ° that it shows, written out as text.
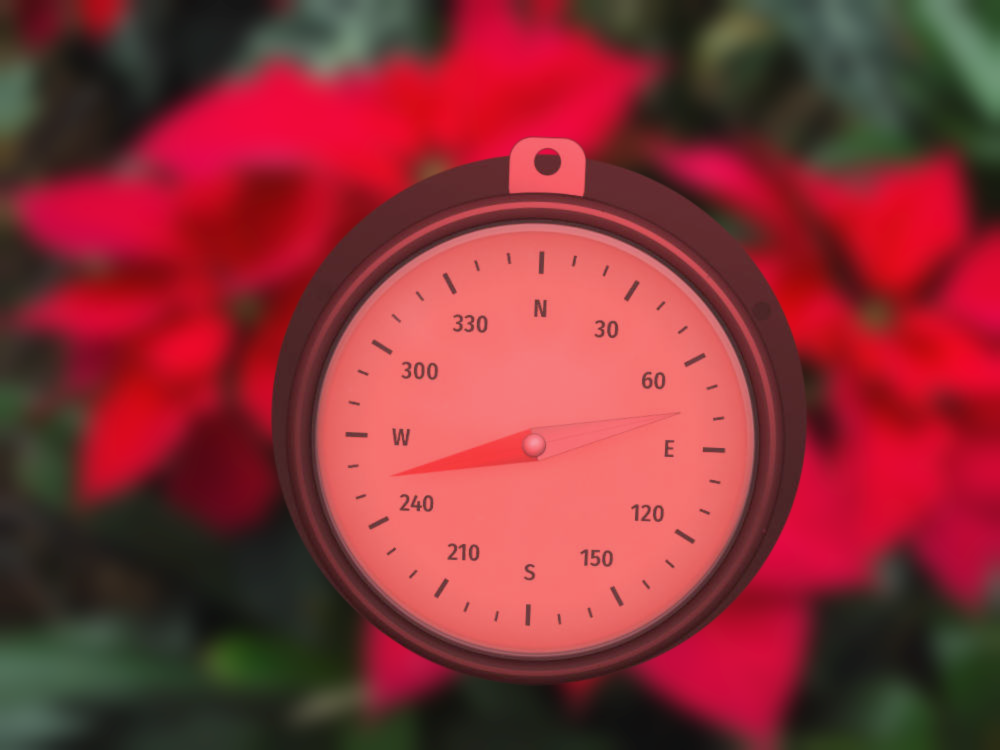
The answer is 255 °
